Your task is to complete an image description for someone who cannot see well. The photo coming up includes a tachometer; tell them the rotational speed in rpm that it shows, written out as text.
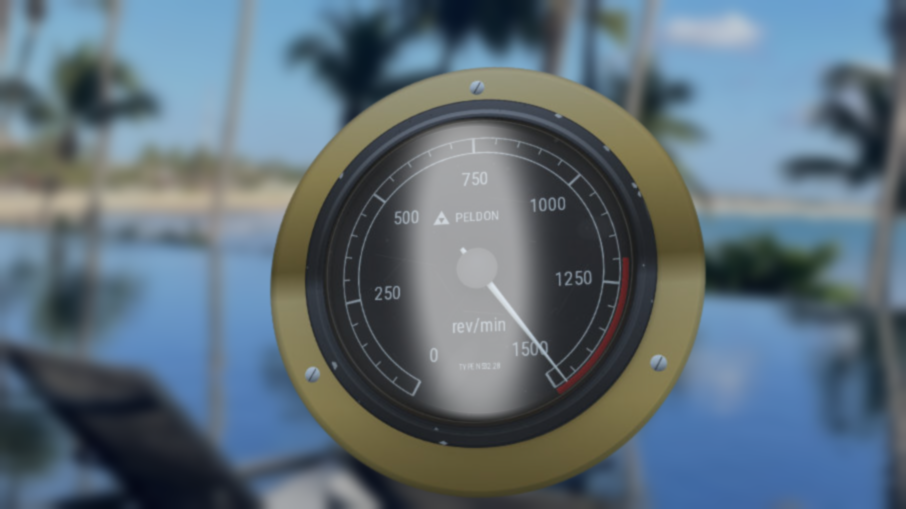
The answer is 1475 rpm
